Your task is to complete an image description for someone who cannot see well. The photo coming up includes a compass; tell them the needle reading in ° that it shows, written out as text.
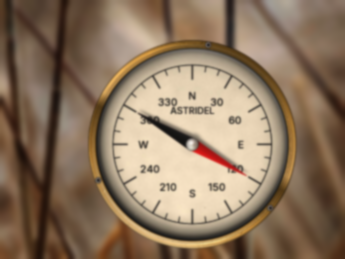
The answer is 120 °
